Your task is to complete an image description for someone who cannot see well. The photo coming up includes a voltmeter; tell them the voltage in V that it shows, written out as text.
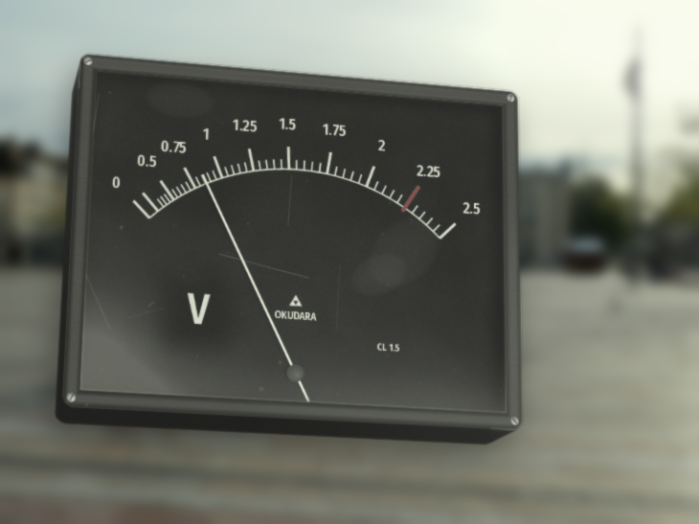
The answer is 0.85 V
